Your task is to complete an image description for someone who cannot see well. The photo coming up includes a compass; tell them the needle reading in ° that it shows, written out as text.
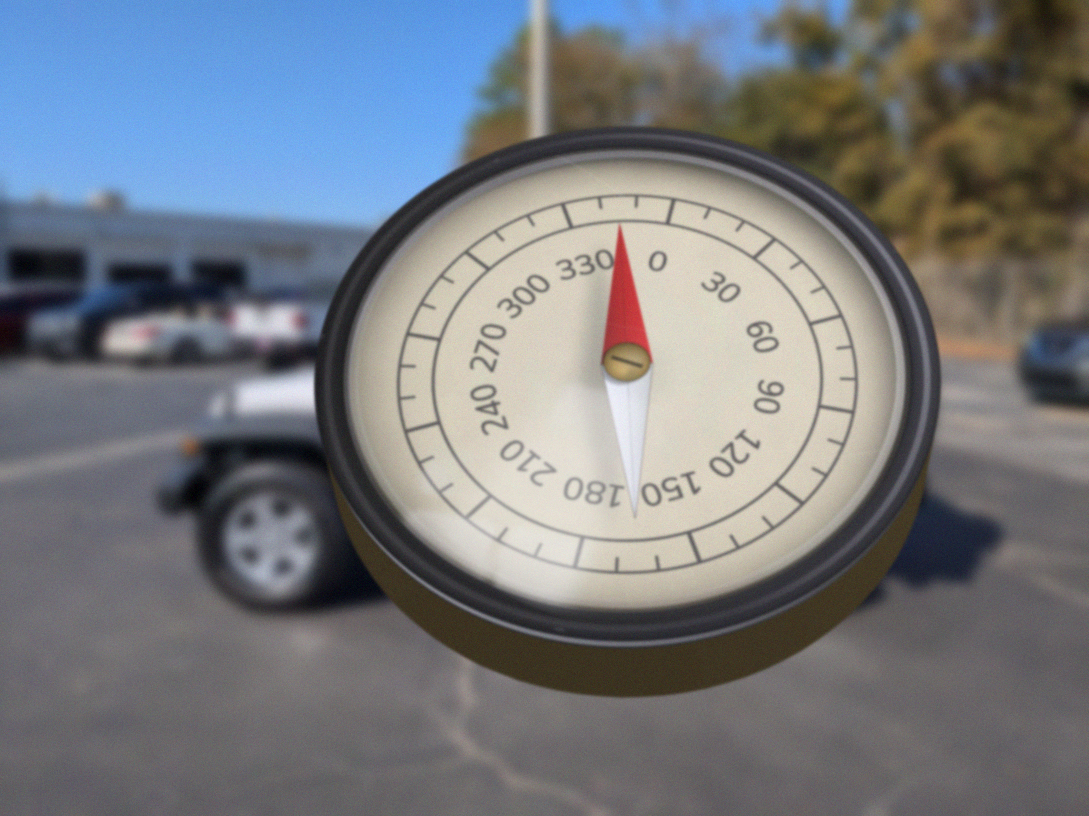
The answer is 345 °
